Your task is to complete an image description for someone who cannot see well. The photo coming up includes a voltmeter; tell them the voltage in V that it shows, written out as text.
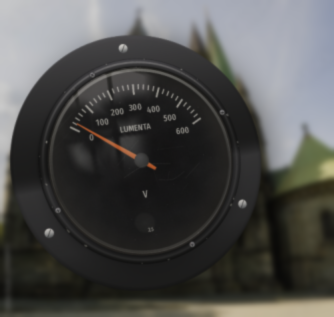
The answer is 20 V
